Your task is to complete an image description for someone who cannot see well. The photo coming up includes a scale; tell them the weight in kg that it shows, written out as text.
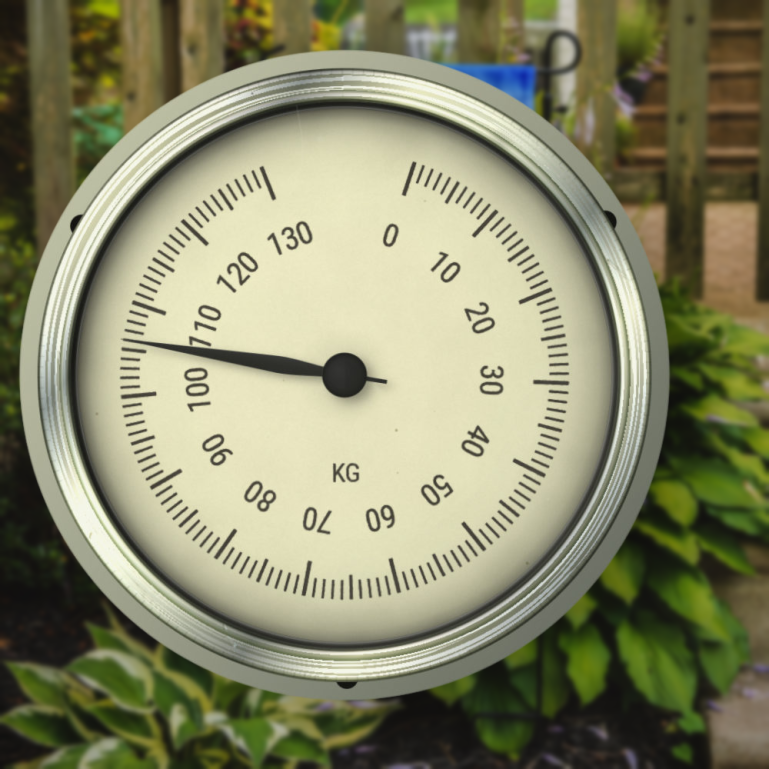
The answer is 106 kg
